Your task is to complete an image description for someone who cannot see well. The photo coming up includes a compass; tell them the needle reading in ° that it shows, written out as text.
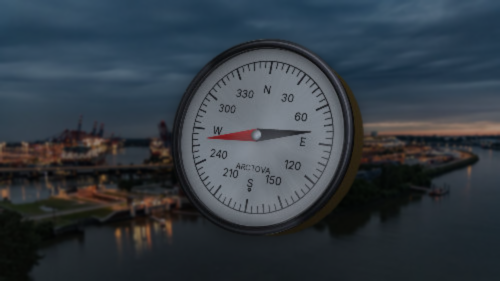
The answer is 260 °
